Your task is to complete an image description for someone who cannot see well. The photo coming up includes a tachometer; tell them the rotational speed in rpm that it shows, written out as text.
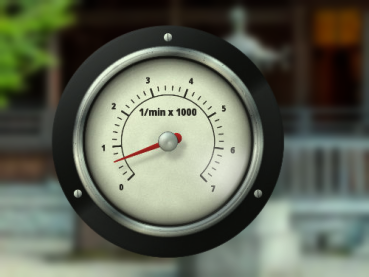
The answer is 600 rpm
